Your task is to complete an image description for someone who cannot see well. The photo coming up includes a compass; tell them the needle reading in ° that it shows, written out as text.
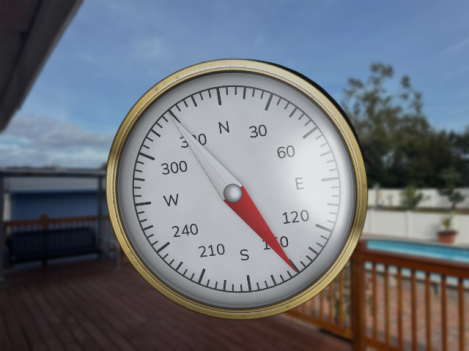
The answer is 150 °
